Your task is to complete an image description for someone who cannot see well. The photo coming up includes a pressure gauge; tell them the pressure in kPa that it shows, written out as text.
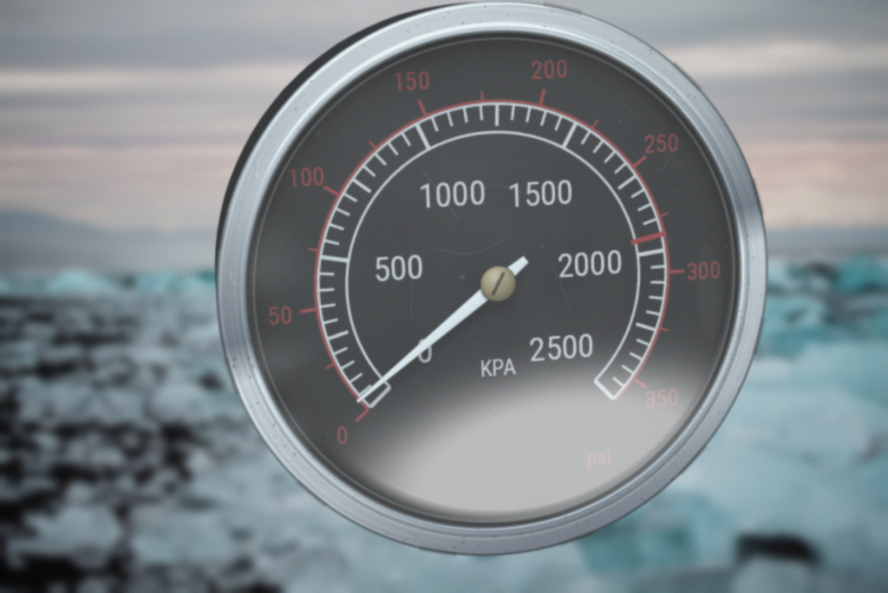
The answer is 50 kPa
